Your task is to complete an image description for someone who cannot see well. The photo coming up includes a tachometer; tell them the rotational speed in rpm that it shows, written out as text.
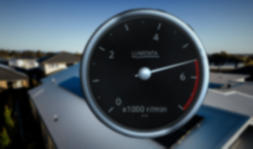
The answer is 5500 rpm
